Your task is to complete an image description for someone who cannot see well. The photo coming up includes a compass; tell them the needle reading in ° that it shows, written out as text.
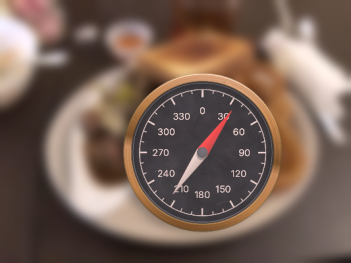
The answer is 35 °
